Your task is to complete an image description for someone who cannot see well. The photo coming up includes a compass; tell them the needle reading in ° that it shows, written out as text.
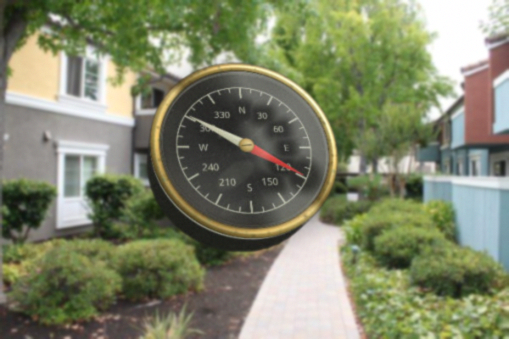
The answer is 120 °
